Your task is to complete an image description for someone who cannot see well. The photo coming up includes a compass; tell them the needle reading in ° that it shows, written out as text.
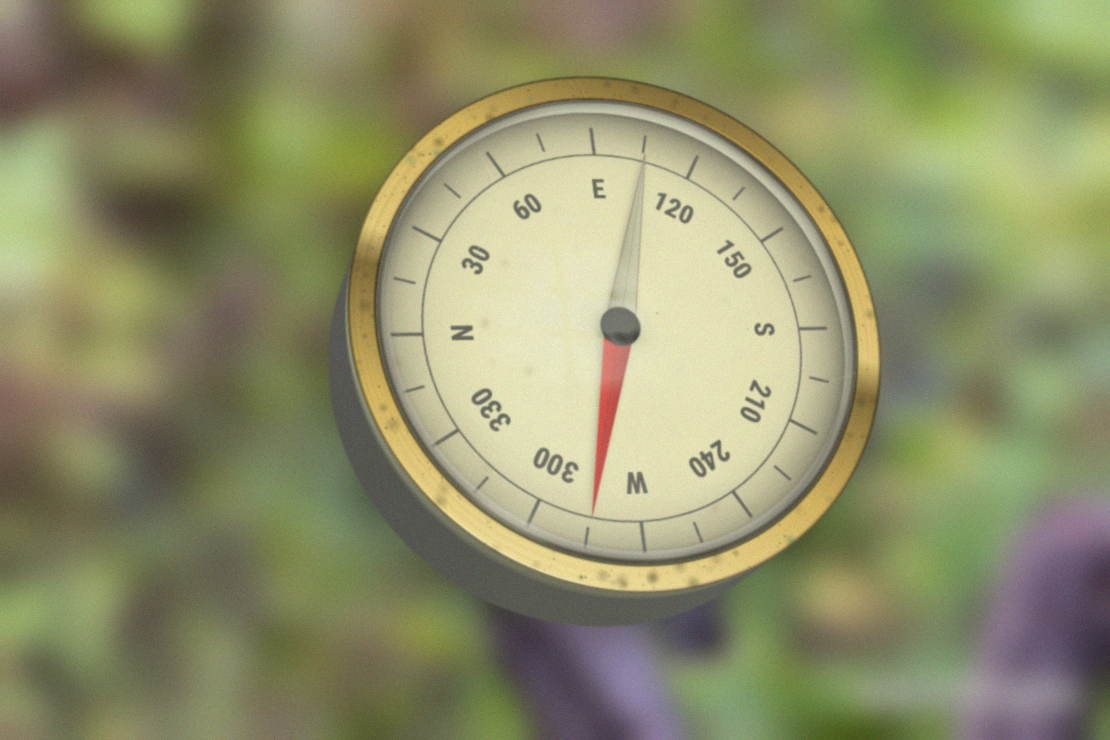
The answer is 285 °
